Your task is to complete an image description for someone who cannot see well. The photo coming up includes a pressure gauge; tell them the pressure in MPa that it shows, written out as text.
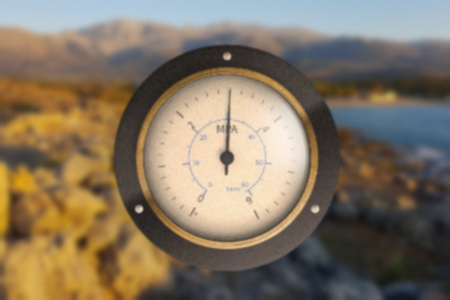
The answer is 3 MPa
